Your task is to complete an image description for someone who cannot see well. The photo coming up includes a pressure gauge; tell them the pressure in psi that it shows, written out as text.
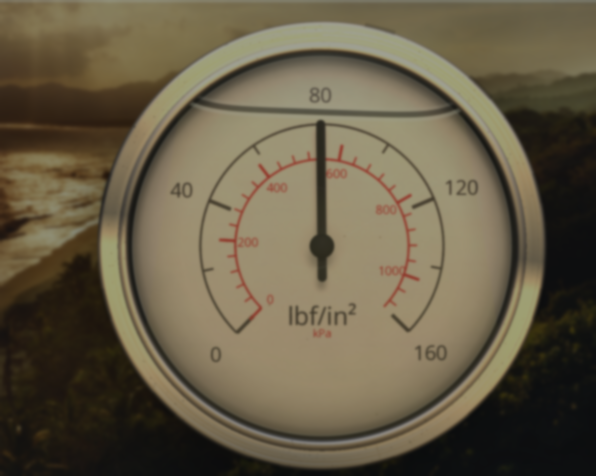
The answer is 80 psi
